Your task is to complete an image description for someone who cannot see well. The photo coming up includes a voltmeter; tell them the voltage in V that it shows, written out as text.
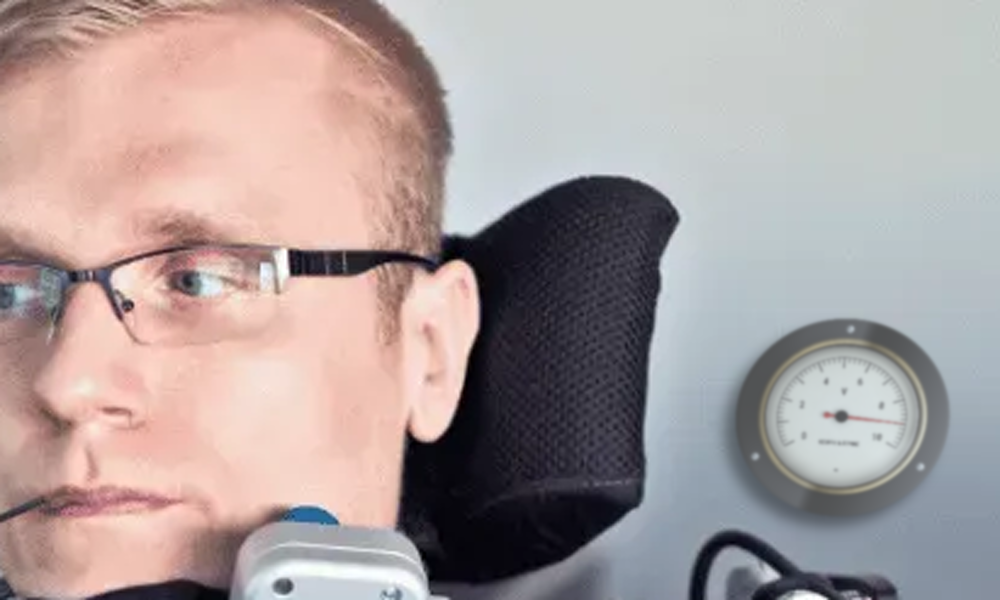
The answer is 9 V
